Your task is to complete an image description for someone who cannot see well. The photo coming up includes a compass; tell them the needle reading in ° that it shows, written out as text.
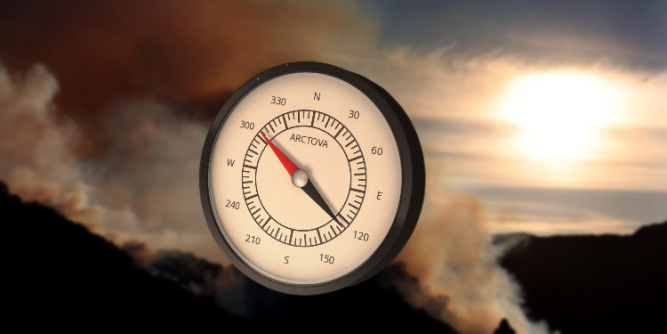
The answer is 305 °
